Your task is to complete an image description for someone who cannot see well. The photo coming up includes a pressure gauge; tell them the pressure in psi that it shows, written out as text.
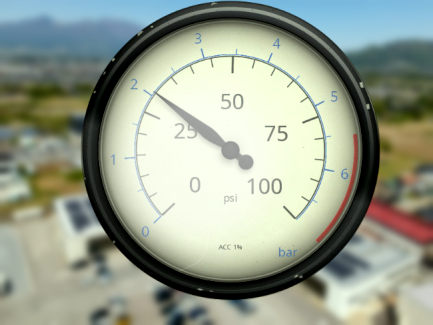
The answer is 30 psi
